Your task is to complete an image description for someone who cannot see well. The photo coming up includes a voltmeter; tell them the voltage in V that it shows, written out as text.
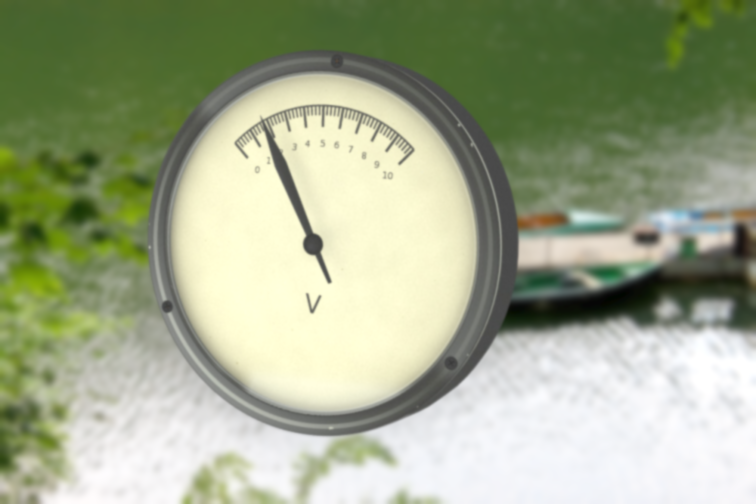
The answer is 2 V
